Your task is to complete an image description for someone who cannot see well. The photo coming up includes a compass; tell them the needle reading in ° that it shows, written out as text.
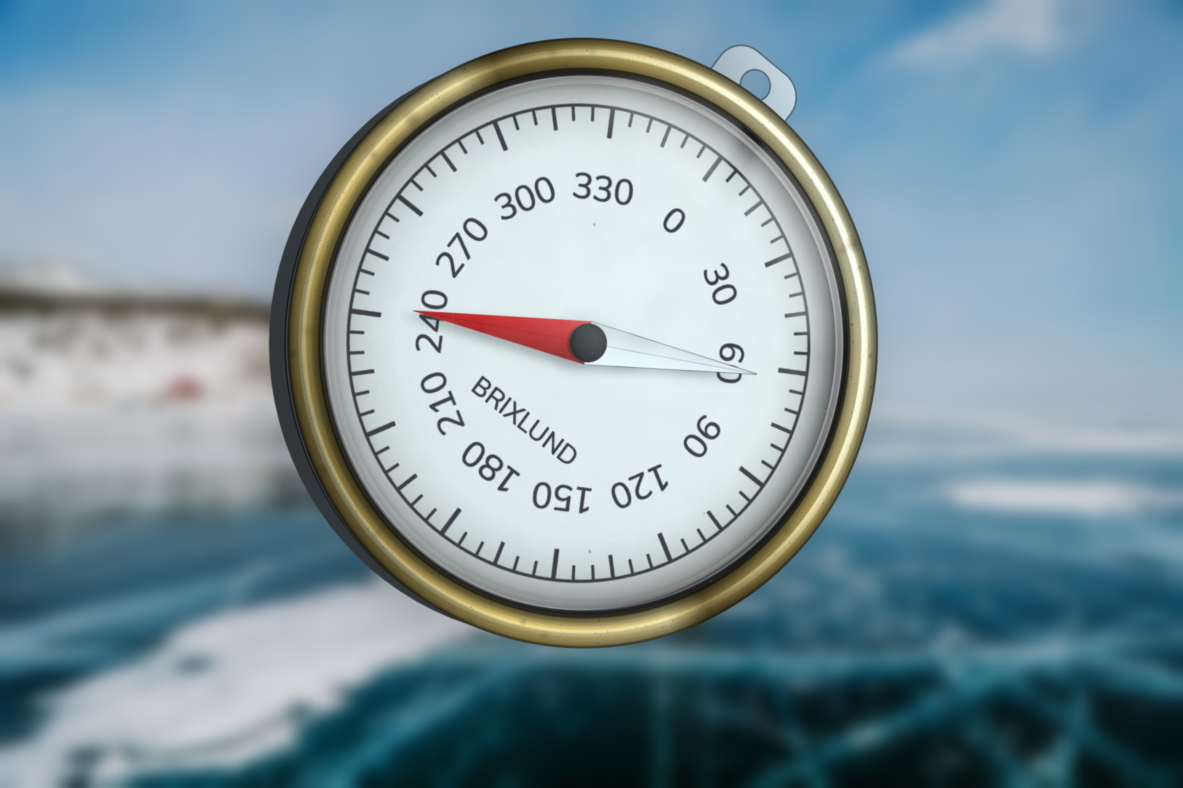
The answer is 242.5 °
